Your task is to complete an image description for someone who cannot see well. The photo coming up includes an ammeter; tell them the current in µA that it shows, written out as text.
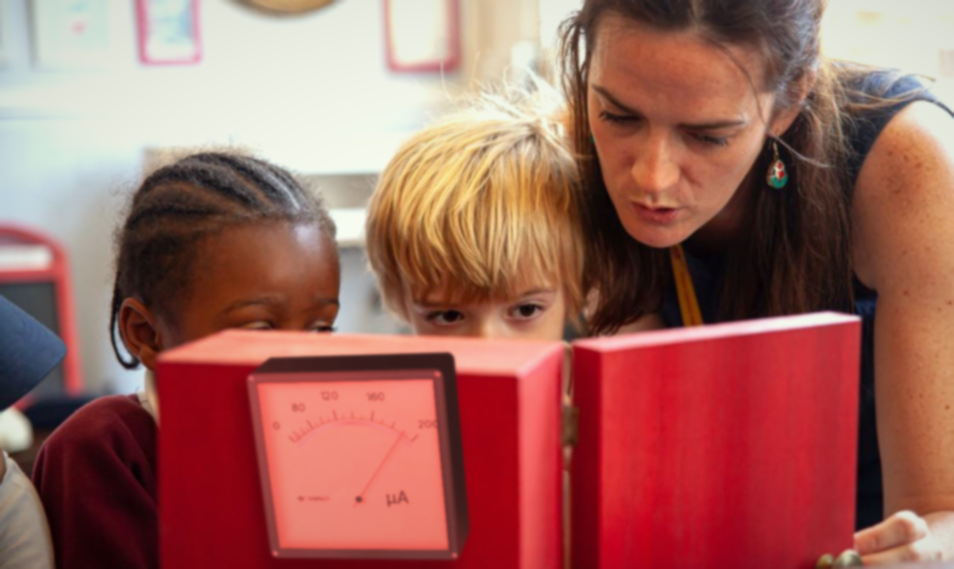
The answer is 190 µA
